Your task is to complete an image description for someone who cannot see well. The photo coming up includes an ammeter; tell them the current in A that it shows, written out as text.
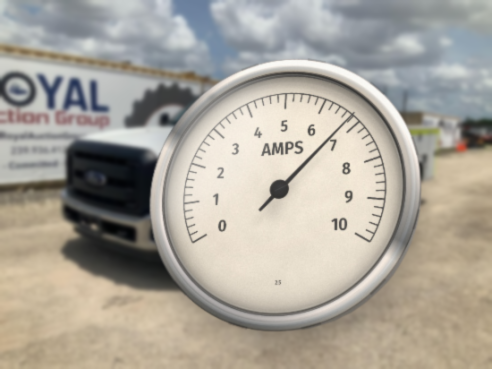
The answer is 6.8 A
